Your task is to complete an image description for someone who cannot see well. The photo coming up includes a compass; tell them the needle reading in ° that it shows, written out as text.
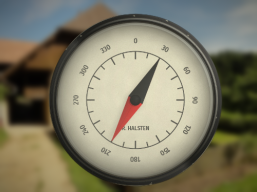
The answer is 210 °
